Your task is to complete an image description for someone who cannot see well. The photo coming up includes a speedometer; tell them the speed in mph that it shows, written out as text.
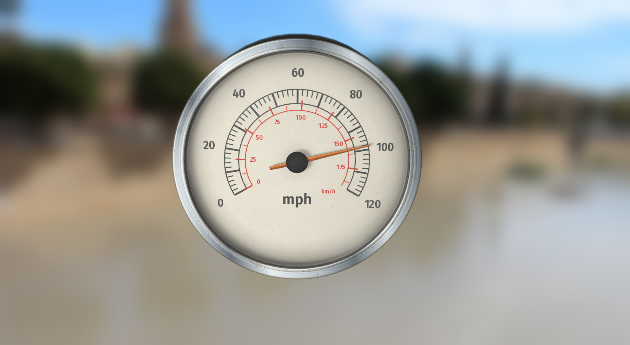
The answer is 98 mph
